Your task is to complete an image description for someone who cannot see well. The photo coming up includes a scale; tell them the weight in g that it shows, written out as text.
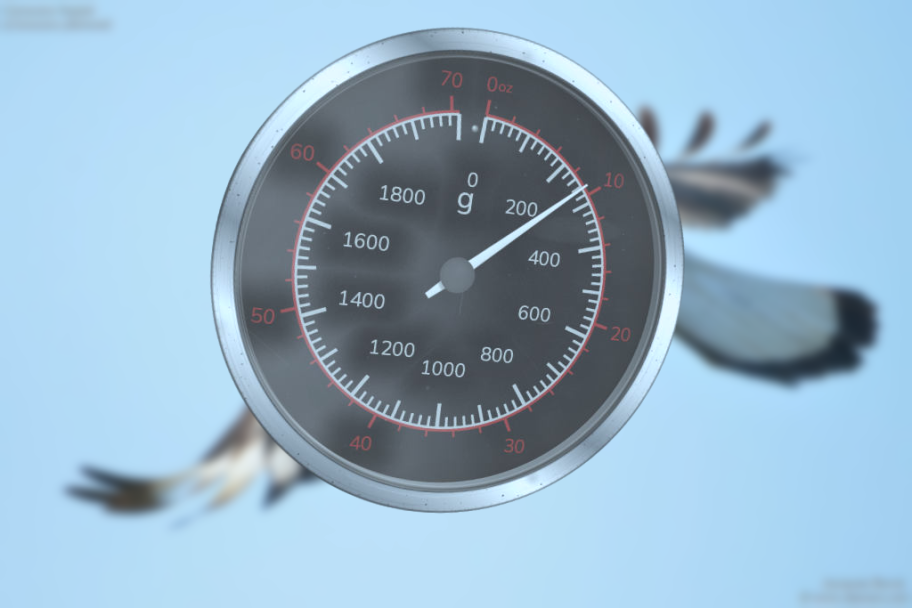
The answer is 260 g
